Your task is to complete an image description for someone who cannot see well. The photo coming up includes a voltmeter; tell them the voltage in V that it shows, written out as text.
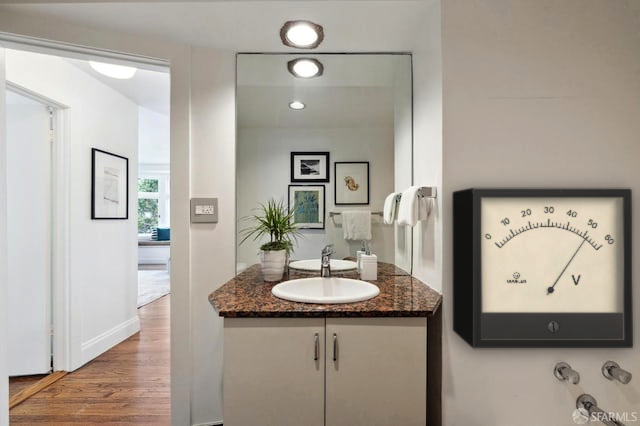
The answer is 50 V
